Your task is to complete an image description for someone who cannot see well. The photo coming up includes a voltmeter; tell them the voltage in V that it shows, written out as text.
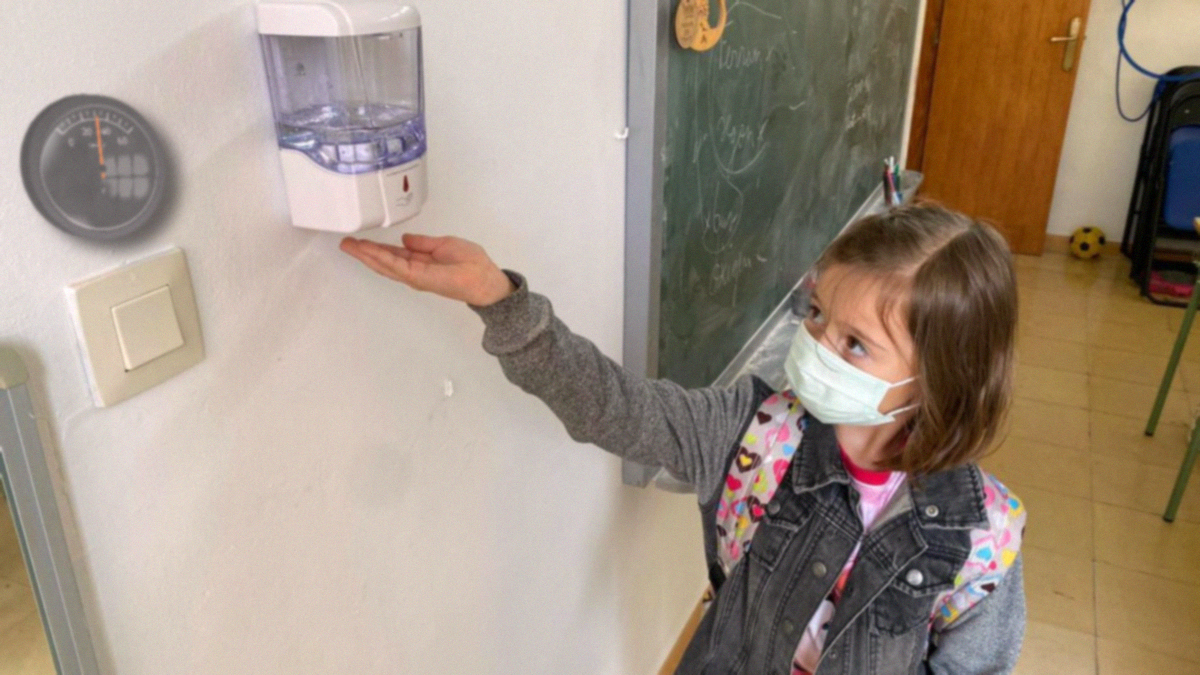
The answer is 30 V
